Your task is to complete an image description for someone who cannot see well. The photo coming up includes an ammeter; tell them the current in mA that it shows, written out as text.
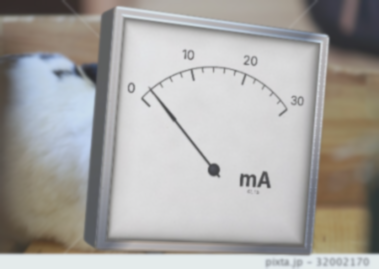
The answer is 2 mA
